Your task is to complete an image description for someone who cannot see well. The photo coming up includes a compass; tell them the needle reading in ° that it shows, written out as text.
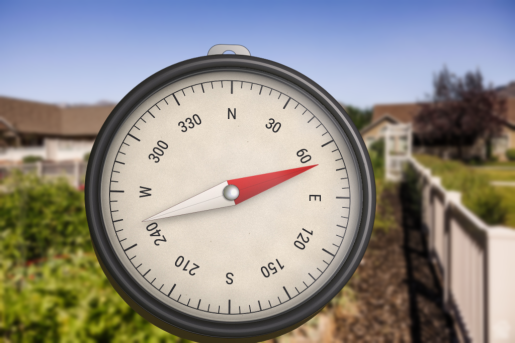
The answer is 70 °
